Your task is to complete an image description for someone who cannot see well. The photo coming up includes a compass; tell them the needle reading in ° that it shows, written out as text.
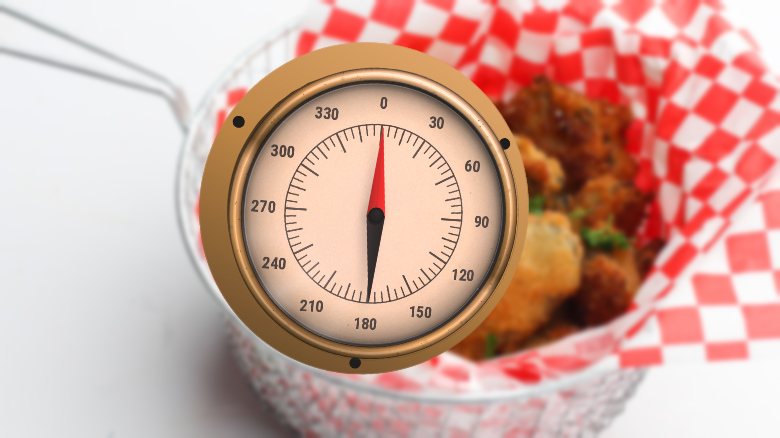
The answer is 0 °
